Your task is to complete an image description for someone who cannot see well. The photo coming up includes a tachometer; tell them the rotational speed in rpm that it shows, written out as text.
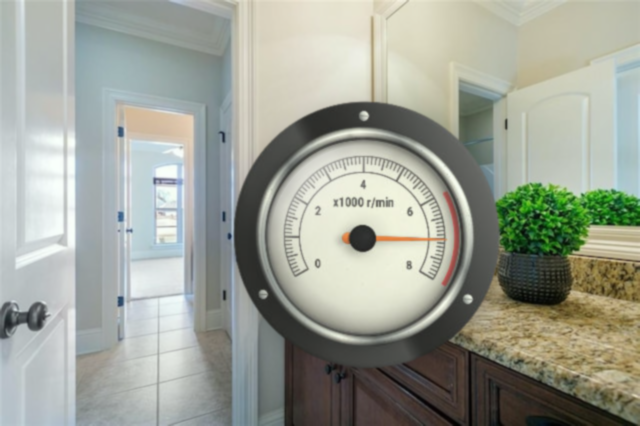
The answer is 7000 rpm
